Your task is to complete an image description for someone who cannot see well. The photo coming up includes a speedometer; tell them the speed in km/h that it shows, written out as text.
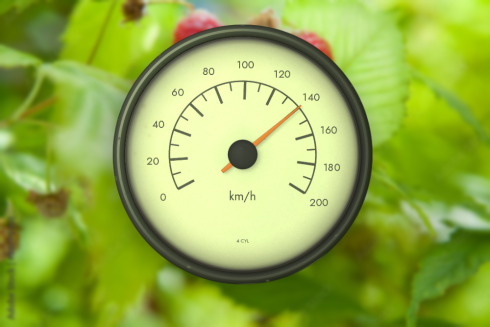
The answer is 140 km/h
